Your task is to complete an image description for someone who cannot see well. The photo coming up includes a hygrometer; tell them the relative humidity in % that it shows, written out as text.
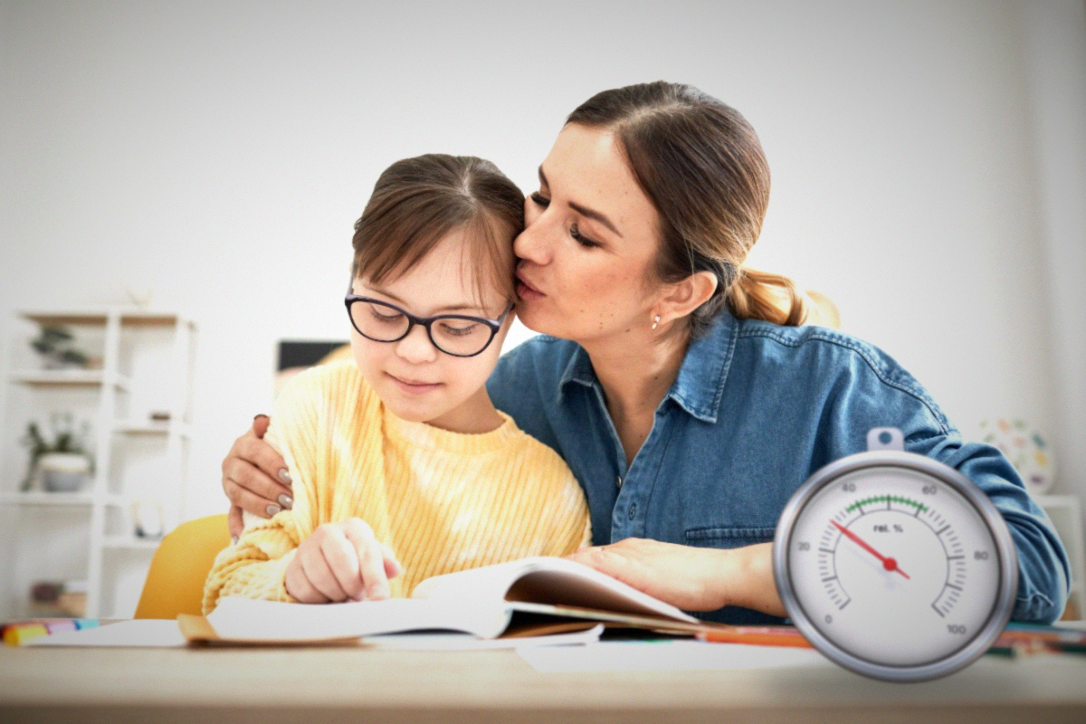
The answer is 30 %
